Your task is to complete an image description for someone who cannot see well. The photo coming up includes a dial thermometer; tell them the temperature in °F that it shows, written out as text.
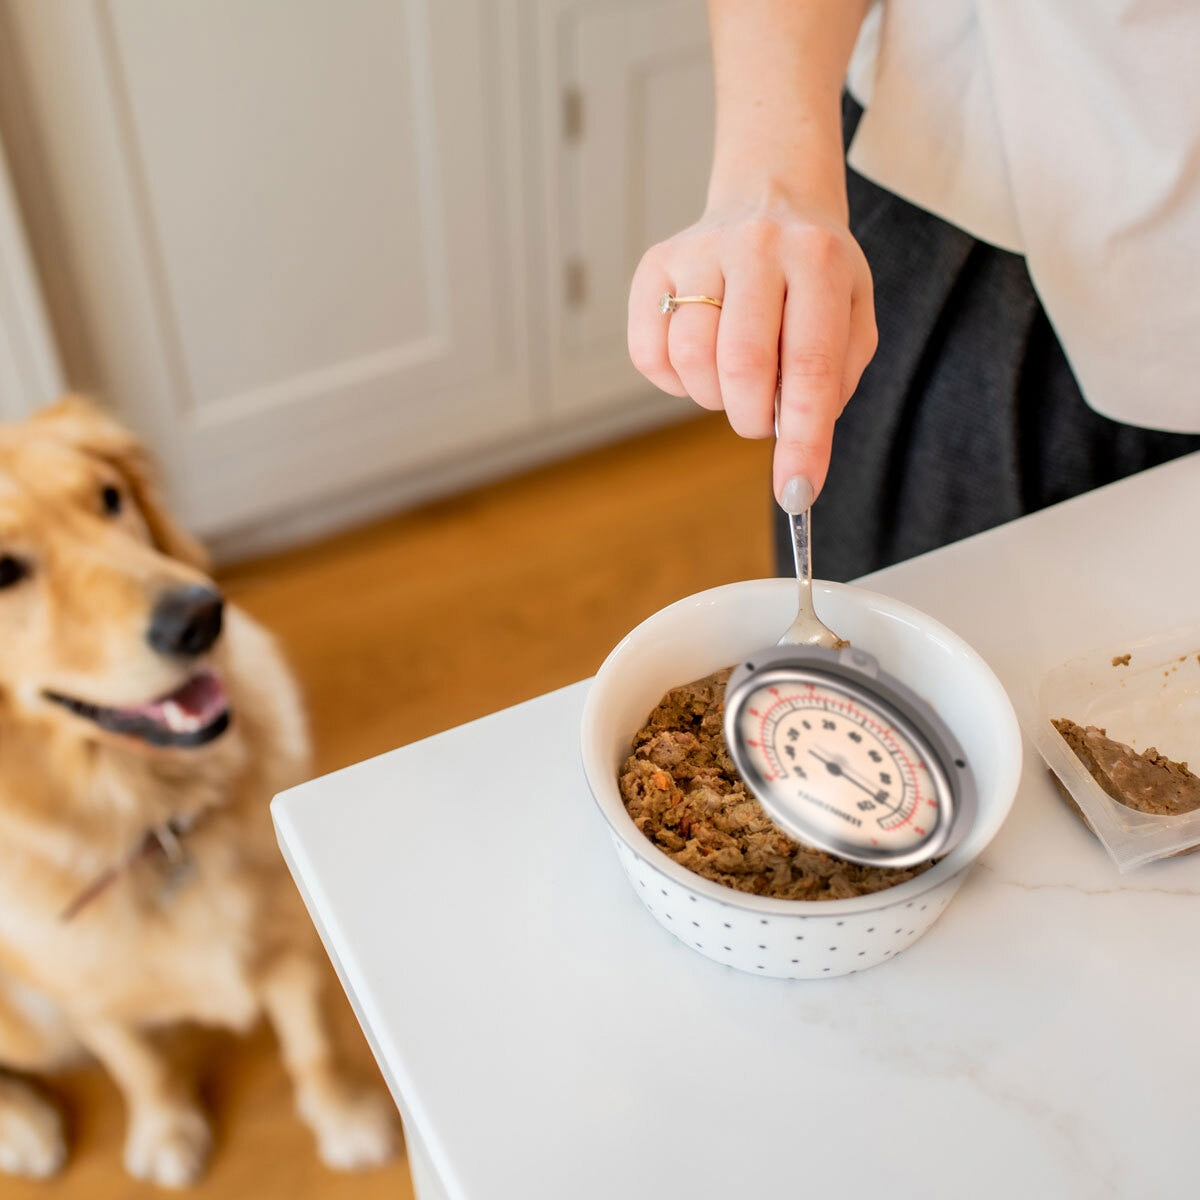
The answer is 100 °F
